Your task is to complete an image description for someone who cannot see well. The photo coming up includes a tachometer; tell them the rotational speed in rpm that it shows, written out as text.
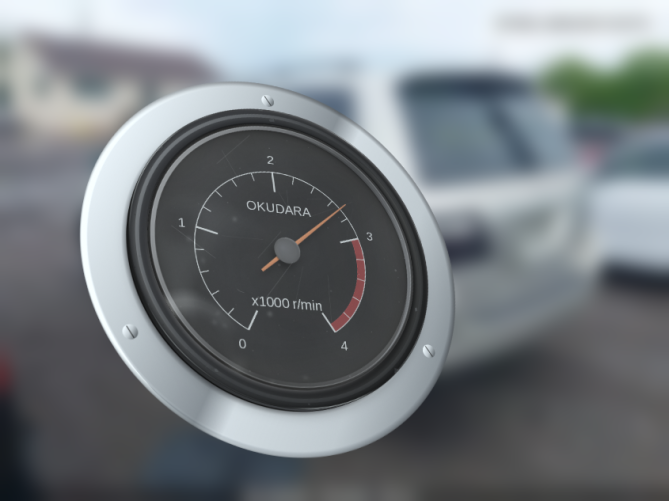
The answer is 2700 rpm
